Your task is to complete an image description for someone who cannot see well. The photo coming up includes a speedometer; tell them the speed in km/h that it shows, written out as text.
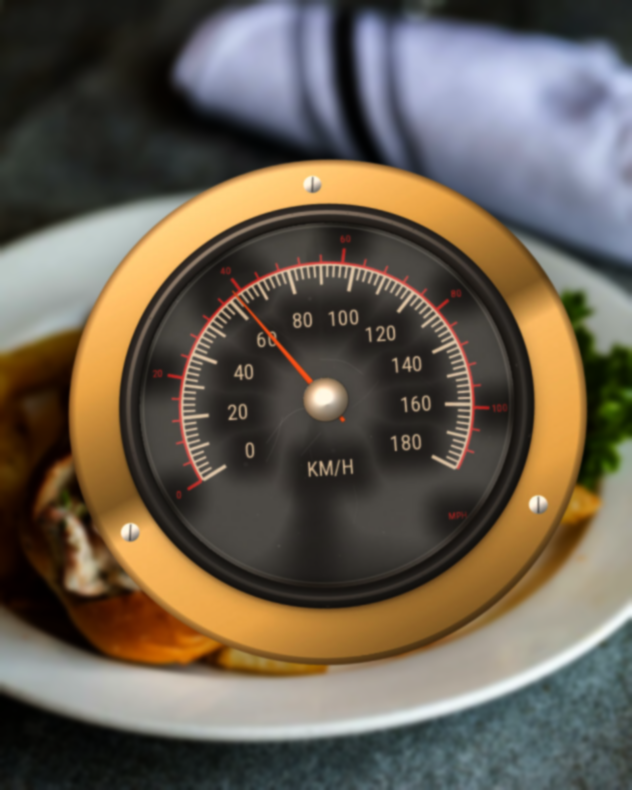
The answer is 62 km/h
